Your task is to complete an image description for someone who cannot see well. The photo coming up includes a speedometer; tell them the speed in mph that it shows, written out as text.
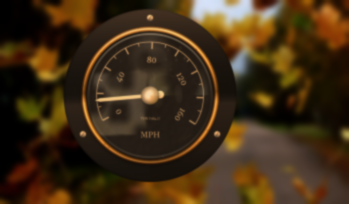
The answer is 15 mph
